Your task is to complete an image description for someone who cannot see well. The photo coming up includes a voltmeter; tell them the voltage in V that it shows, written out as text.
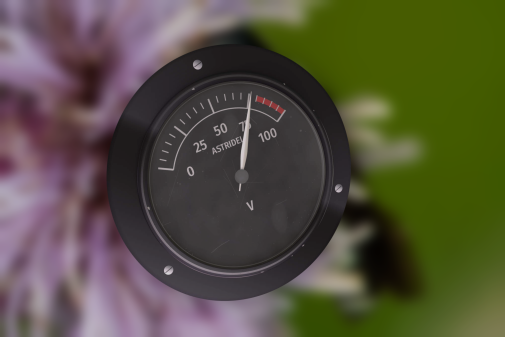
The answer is 75 V
